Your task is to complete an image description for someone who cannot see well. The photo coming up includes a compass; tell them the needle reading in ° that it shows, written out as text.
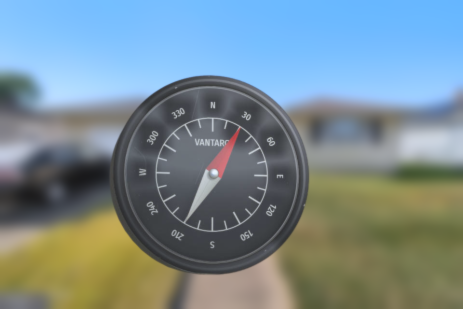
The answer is 30 °
